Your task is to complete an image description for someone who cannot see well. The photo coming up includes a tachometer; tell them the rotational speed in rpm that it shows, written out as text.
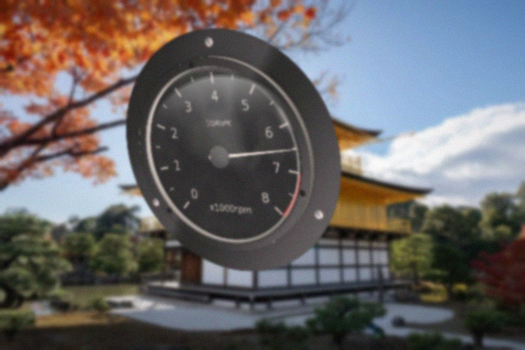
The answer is 6500 rpm
